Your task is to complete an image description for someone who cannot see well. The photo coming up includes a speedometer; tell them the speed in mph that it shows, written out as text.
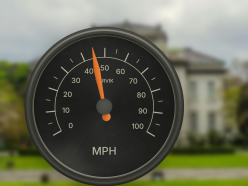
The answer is 45 mph
